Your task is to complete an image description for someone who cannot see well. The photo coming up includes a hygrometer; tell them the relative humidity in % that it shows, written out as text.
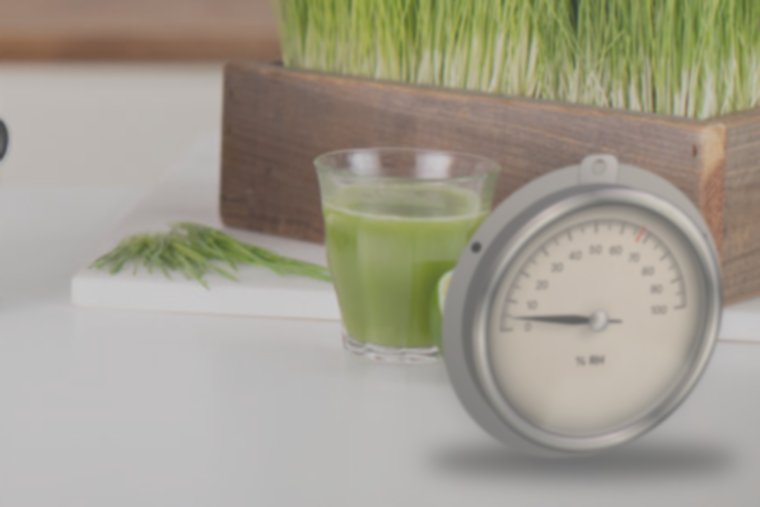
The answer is 5 %
